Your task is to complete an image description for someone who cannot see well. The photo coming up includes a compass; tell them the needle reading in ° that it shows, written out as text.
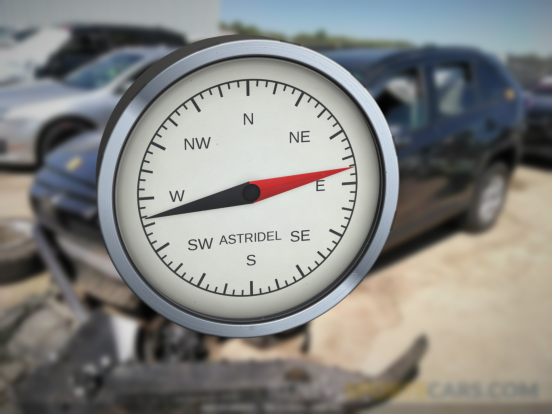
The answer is 80 °
